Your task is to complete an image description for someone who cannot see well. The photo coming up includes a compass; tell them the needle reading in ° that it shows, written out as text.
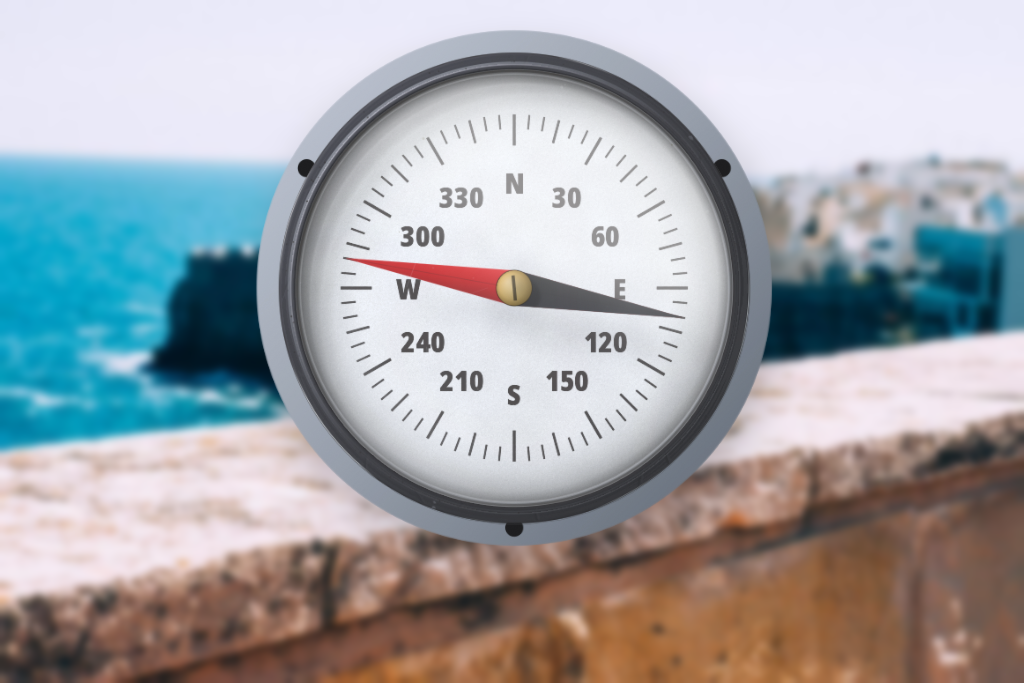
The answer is 280 °
